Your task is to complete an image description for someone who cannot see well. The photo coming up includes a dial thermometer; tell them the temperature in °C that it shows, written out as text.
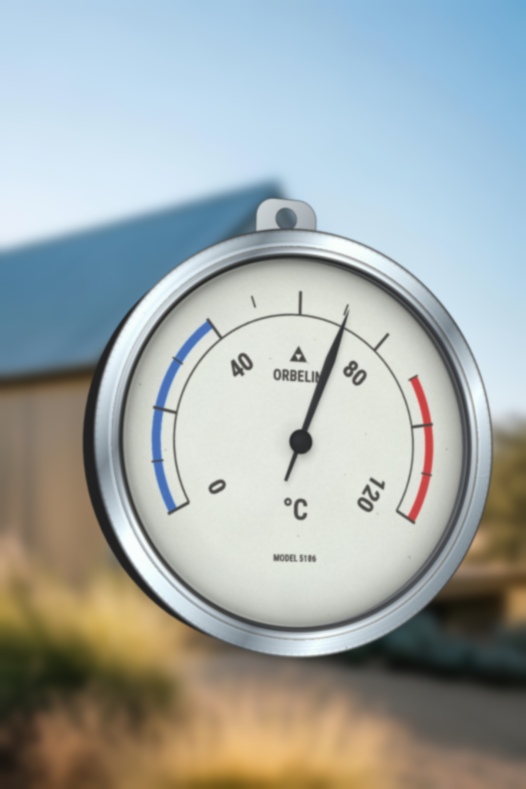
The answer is 70 °C
